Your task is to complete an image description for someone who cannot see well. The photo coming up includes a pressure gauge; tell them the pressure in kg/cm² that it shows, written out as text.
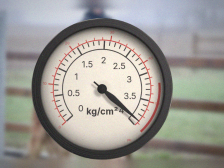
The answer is 3.9 kg/cm²
